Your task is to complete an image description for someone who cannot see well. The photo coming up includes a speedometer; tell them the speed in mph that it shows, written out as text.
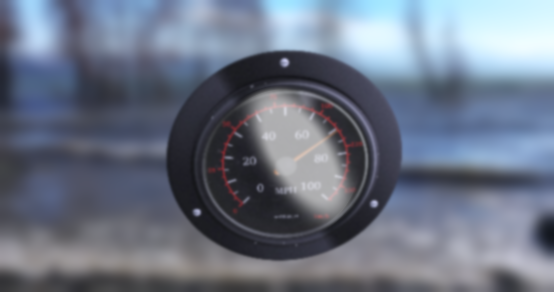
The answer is 70 mph
